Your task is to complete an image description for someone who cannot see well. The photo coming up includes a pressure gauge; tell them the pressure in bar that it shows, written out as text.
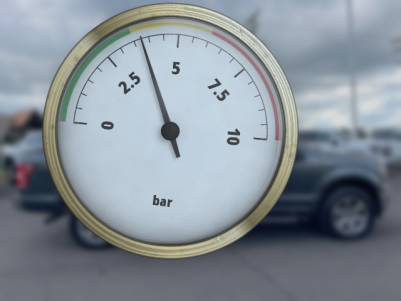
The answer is 3.75 bar
